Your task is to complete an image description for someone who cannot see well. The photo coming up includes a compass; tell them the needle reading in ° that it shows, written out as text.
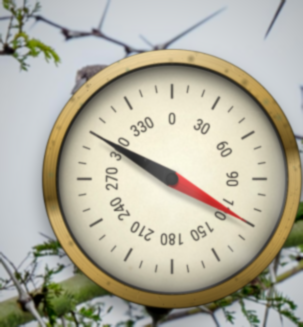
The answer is 120 °
